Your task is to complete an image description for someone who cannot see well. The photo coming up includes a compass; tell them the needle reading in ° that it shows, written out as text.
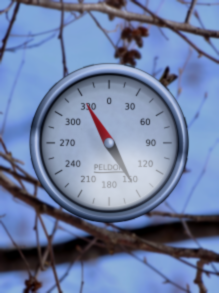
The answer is 330 °
